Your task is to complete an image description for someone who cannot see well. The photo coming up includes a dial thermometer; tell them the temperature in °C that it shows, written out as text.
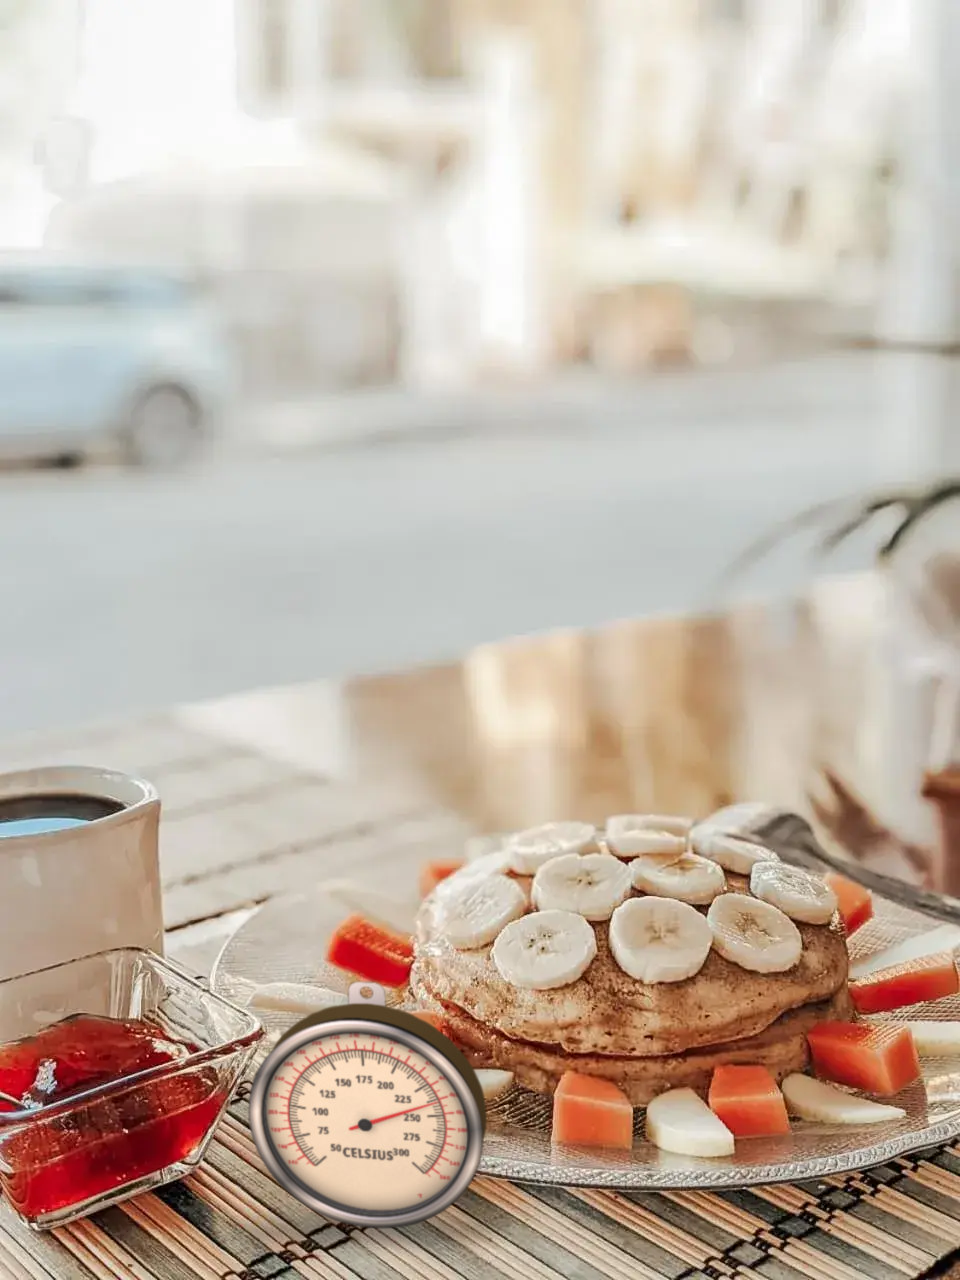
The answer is 237.5 °C
